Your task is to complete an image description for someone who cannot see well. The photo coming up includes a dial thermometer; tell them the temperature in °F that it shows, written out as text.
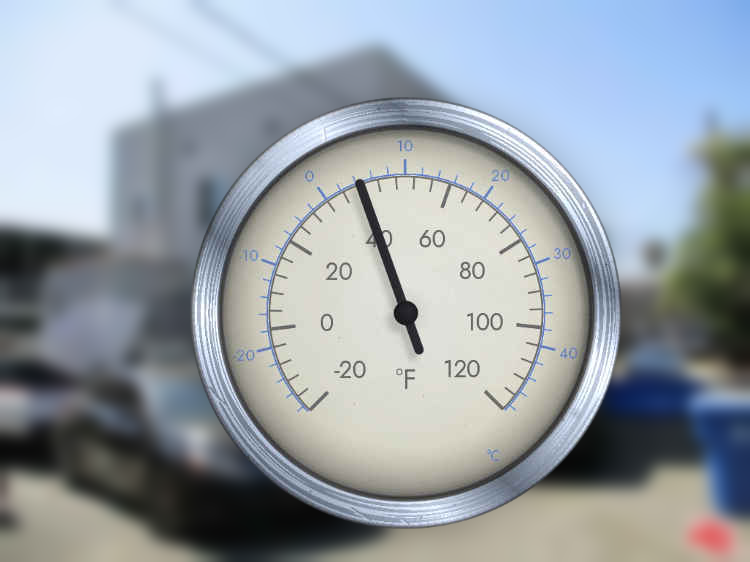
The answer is 40 °F
